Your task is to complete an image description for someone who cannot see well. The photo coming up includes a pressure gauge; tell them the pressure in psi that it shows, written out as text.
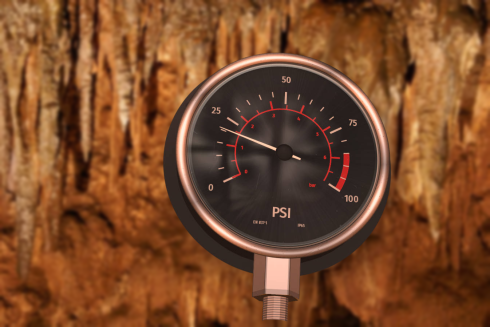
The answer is 20 psi
